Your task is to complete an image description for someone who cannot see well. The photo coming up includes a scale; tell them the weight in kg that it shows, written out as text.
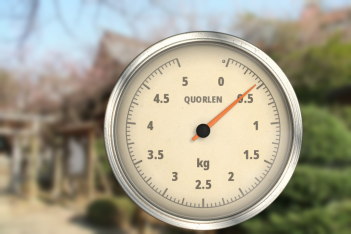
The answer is 0.45 kg
